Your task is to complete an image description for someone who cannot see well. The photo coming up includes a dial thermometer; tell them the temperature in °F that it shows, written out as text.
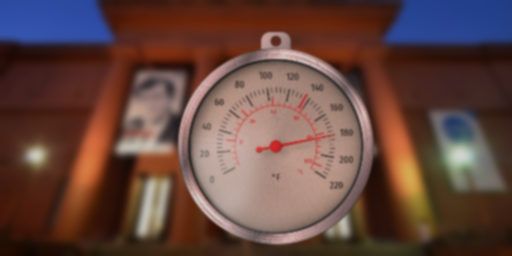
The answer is 180 °F
